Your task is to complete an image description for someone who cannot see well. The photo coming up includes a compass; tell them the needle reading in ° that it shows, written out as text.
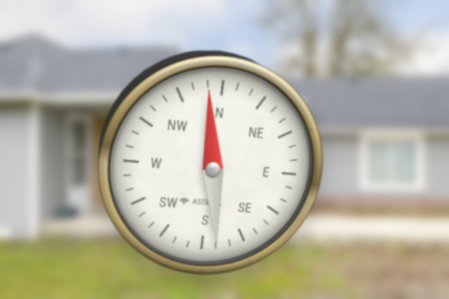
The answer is 350 °
